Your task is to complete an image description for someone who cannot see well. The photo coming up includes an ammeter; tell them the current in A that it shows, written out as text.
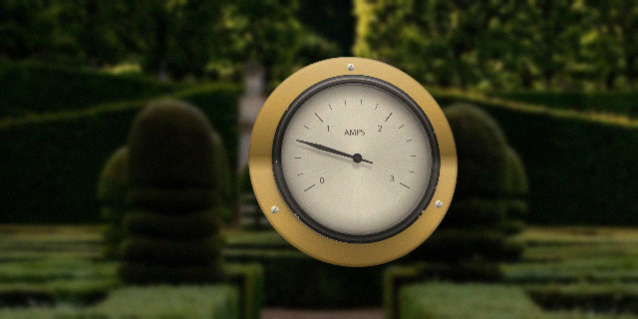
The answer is 0.6 A
